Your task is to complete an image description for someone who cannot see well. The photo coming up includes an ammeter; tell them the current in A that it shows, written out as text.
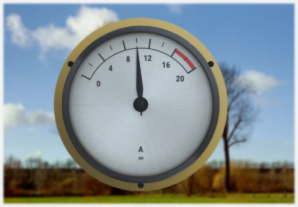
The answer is 10 A
